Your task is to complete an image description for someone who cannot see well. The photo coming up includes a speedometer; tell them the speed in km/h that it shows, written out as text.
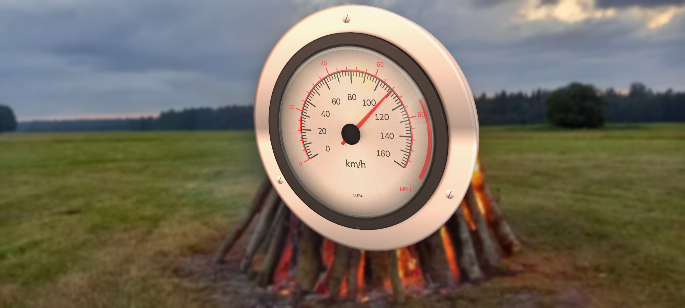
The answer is 110 km/h
